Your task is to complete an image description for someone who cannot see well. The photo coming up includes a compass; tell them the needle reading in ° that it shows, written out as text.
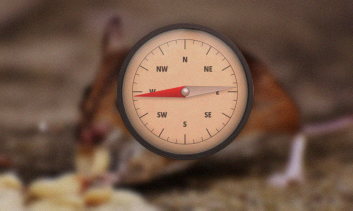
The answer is 265 °
